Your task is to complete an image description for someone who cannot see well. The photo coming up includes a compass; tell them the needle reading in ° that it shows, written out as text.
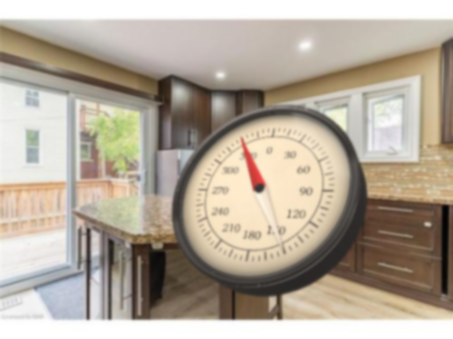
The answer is 330 °
